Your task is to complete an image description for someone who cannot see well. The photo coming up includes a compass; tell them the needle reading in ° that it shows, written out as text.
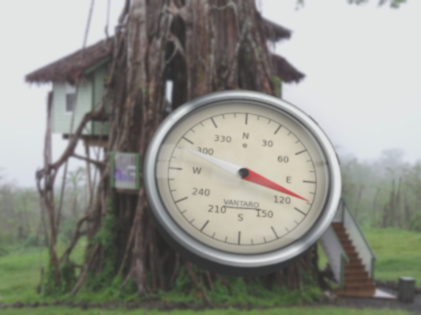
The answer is 110 °
